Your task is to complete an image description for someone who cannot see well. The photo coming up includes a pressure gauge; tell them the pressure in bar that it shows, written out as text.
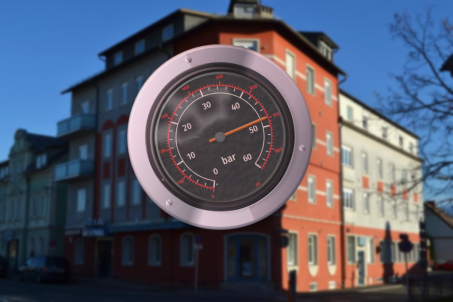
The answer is 48 bar
